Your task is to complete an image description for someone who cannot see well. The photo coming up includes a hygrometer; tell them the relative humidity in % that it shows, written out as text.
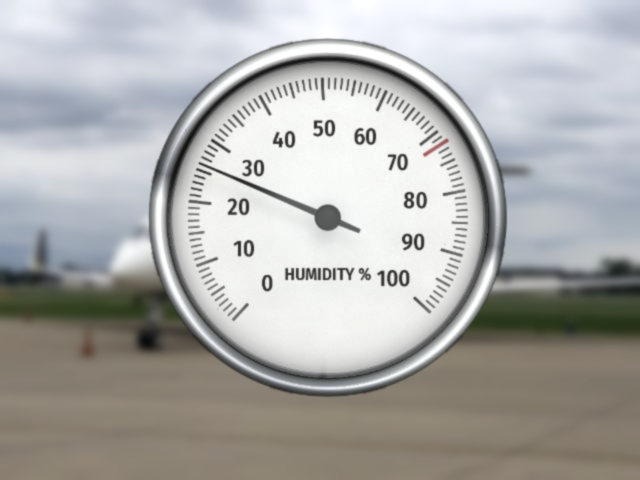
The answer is 26 %
